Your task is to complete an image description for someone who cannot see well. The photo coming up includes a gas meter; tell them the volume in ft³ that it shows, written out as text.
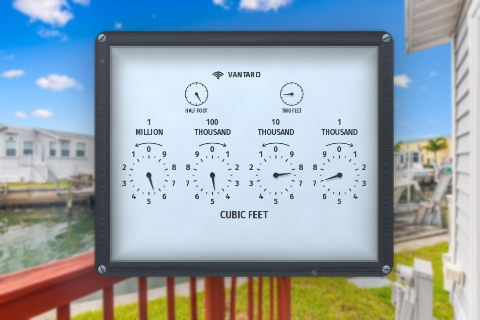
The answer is 547700 ft³
